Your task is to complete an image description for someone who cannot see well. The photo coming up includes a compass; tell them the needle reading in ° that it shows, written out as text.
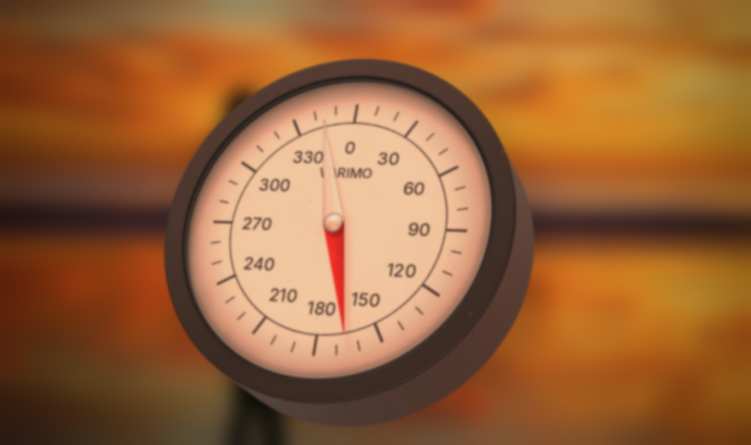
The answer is 165 °
